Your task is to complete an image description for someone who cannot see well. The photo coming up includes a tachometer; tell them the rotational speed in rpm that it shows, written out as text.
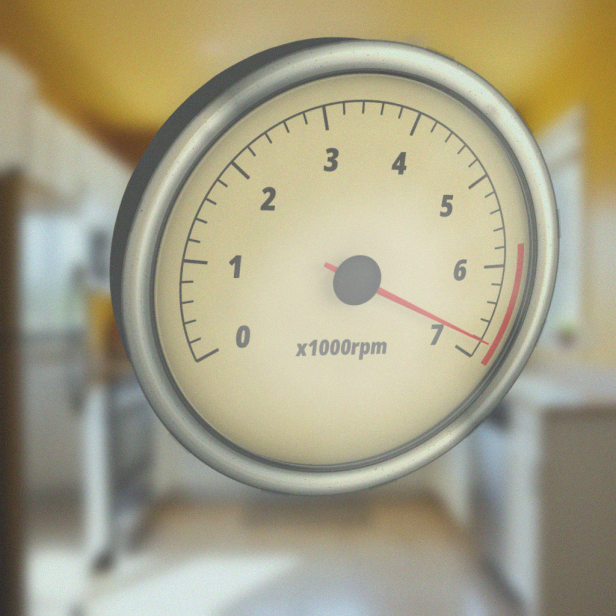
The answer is 6800 rpm
